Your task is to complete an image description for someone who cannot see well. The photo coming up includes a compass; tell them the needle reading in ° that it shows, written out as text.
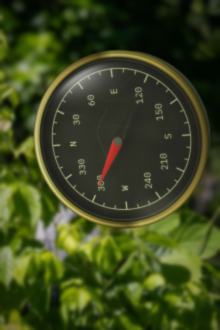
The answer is 300 °
